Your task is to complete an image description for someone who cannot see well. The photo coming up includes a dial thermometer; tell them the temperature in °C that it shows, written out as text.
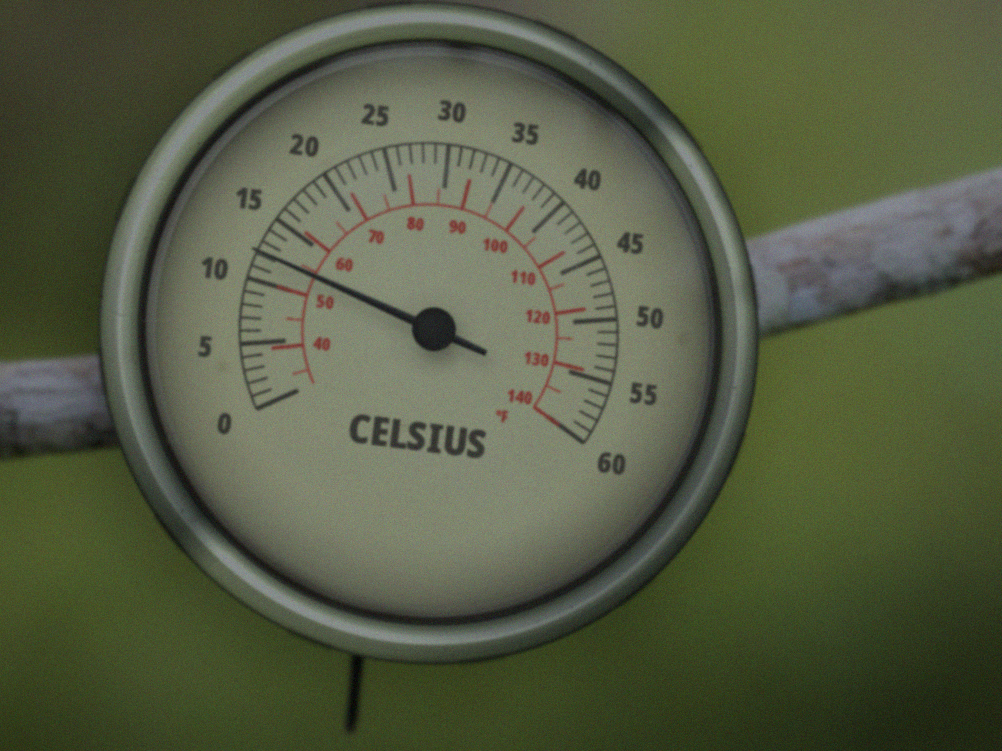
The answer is 12 °C
